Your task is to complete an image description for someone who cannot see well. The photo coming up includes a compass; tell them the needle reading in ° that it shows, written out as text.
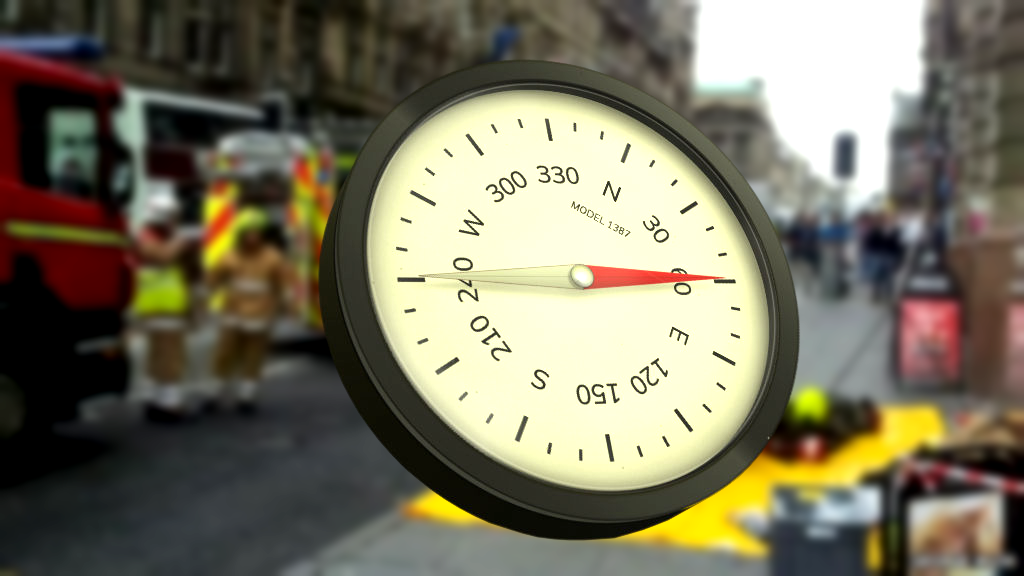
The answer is 60 °
